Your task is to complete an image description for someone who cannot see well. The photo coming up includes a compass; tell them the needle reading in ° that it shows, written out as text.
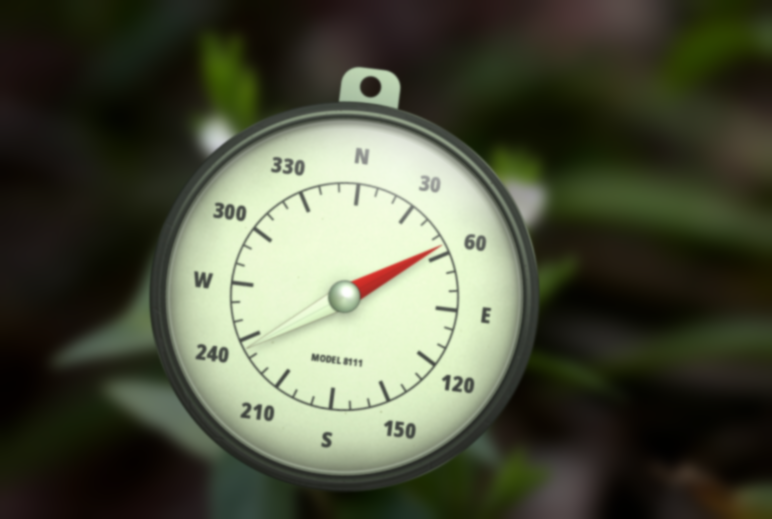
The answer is 55 °
